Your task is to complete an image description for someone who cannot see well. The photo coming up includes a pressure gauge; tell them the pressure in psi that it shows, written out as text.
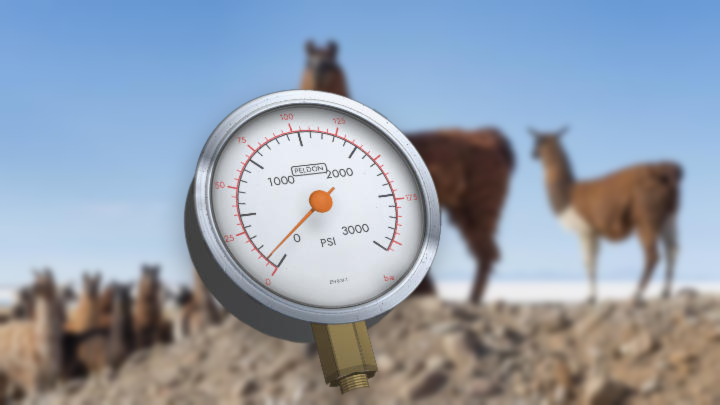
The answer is 100 psi
